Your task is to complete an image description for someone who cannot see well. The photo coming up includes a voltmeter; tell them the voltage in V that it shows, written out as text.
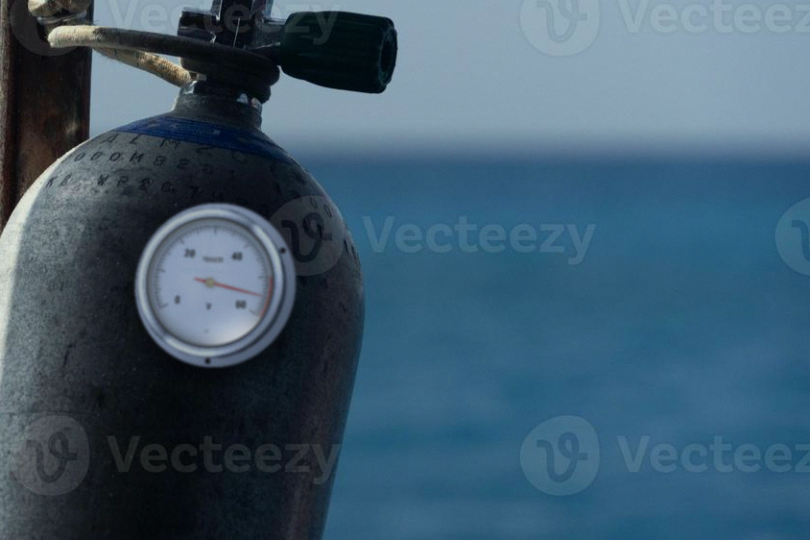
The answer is 55 V
